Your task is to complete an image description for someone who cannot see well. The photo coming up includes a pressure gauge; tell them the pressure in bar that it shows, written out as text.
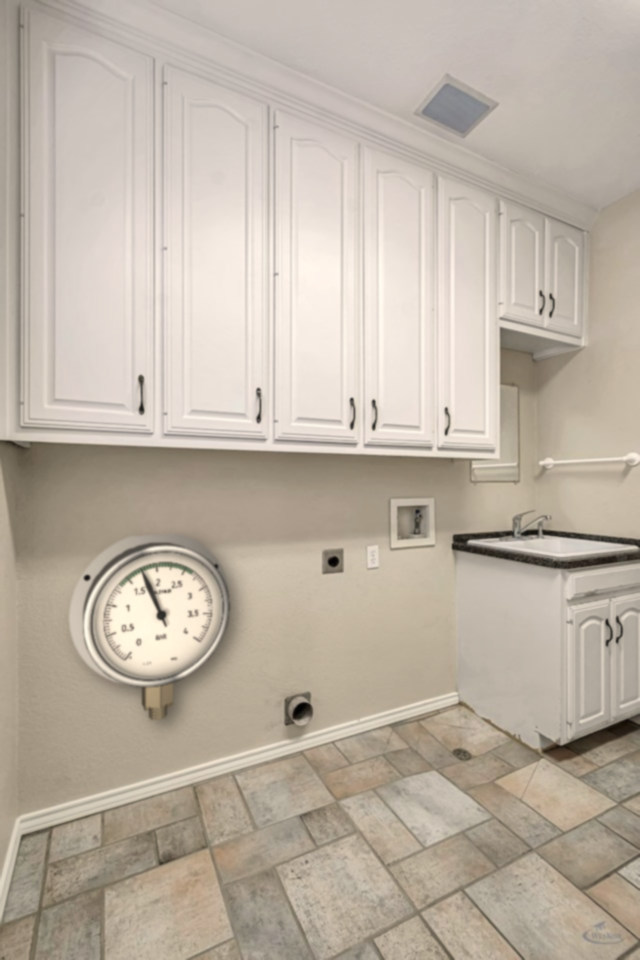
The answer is 1.75 bar
